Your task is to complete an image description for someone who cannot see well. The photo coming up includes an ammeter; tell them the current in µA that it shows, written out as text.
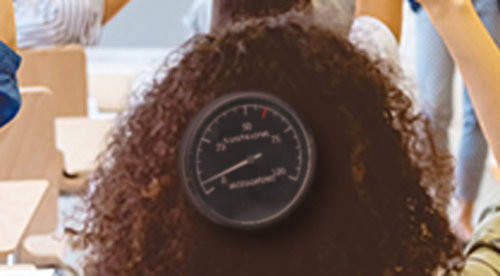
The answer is 5 µA
